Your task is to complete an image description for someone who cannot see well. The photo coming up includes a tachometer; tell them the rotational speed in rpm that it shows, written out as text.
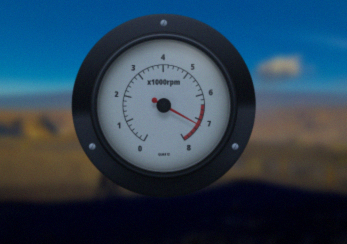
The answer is 7200 rpm
